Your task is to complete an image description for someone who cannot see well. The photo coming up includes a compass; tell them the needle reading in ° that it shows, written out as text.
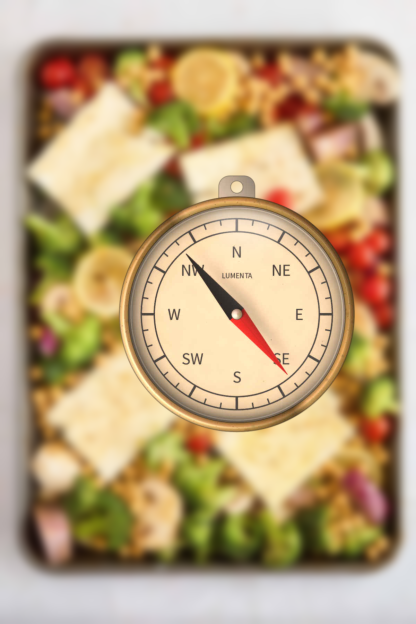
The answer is 140 °
